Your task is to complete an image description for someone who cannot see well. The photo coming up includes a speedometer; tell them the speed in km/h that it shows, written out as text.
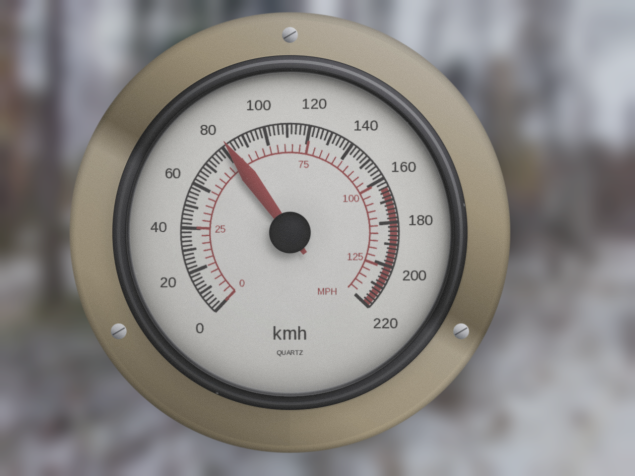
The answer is 82 km/h
